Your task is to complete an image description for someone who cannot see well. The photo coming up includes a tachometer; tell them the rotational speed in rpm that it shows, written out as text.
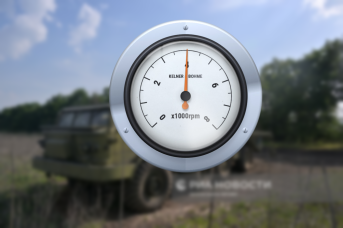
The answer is 4000 rpm
